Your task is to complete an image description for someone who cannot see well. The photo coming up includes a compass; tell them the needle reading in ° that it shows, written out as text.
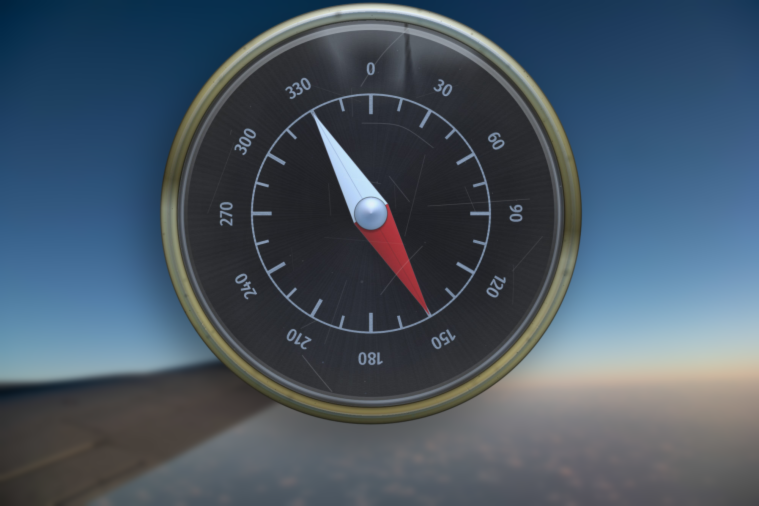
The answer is 150 °
